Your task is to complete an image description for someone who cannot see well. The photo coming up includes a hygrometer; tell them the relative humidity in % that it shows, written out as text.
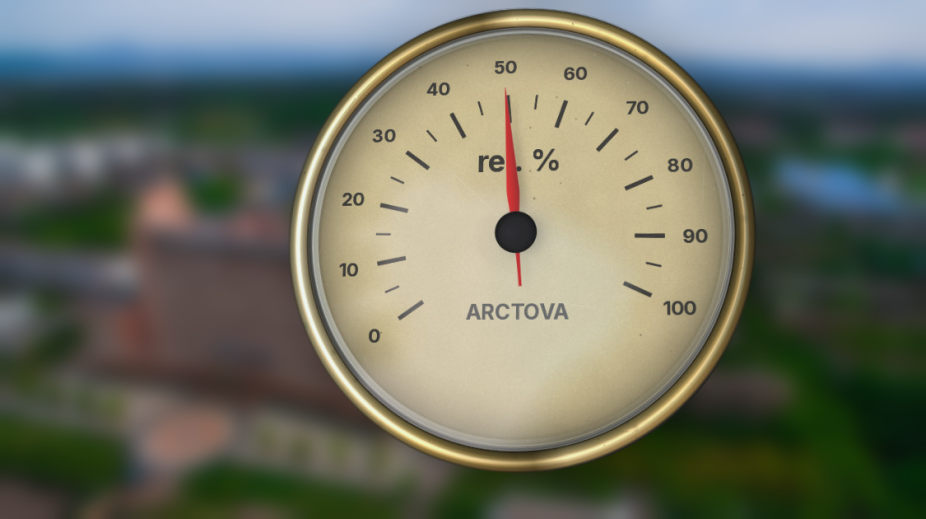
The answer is 50 %
